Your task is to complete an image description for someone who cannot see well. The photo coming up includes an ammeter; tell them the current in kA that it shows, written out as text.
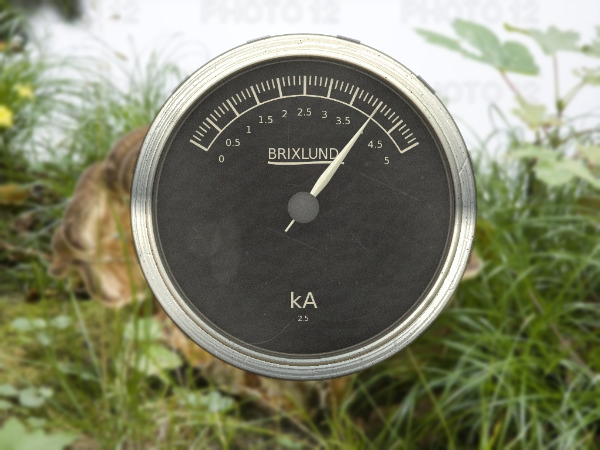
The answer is 4 kA
